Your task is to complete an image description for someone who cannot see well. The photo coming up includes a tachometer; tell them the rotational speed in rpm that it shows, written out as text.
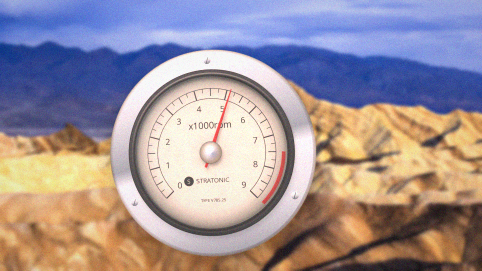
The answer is 5125 rpm
